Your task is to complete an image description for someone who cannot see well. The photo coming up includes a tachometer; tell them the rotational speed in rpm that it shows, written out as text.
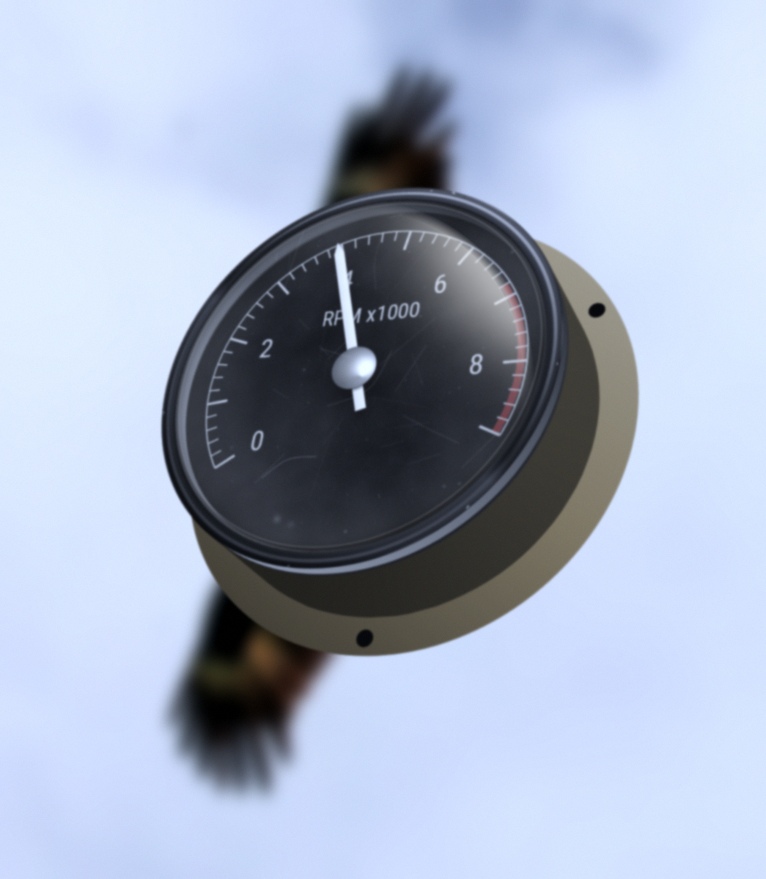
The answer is 4000 rpm
